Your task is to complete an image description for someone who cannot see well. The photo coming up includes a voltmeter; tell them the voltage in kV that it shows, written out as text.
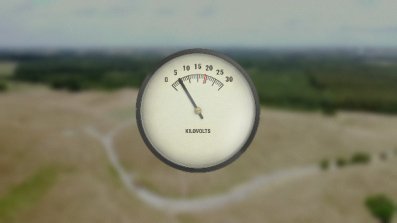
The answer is 5 kV
